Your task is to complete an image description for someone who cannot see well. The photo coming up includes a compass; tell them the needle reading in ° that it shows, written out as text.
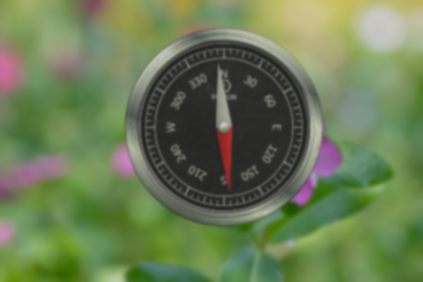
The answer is 175 °
